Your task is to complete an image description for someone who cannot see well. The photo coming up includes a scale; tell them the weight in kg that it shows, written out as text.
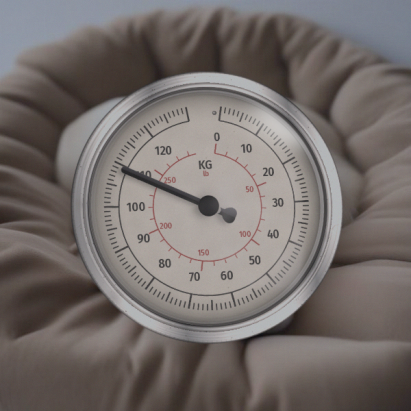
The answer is 109 kg
